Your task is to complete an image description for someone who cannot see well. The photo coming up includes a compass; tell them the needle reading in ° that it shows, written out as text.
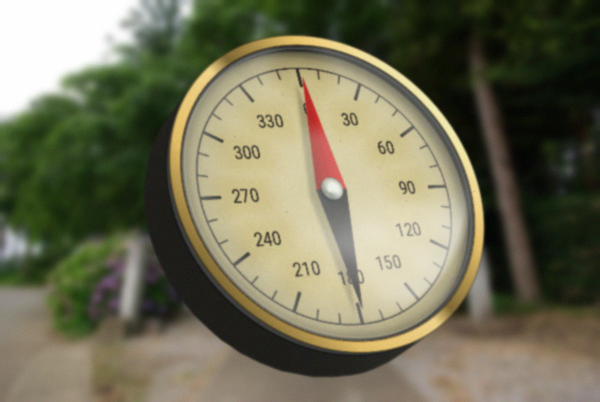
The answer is 0 °
